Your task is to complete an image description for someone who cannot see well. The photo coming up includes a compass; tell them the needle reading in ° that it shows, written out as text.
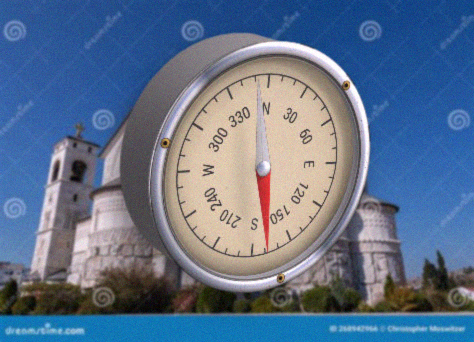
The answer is 170 °
